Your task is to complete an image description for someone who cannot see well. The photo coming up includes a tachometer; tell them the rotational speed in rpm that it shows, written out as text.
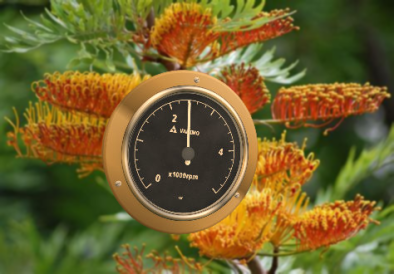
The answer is 2400 rpm
